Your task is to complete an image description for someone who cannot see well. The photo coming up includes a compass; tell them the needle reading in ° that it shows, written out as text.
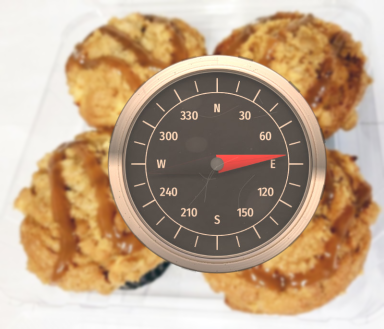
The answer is 82.5 °
